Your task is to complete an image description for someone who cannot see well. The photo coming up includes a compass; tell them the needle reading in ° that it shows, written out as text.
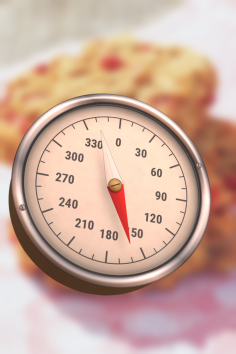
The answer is 160 °
